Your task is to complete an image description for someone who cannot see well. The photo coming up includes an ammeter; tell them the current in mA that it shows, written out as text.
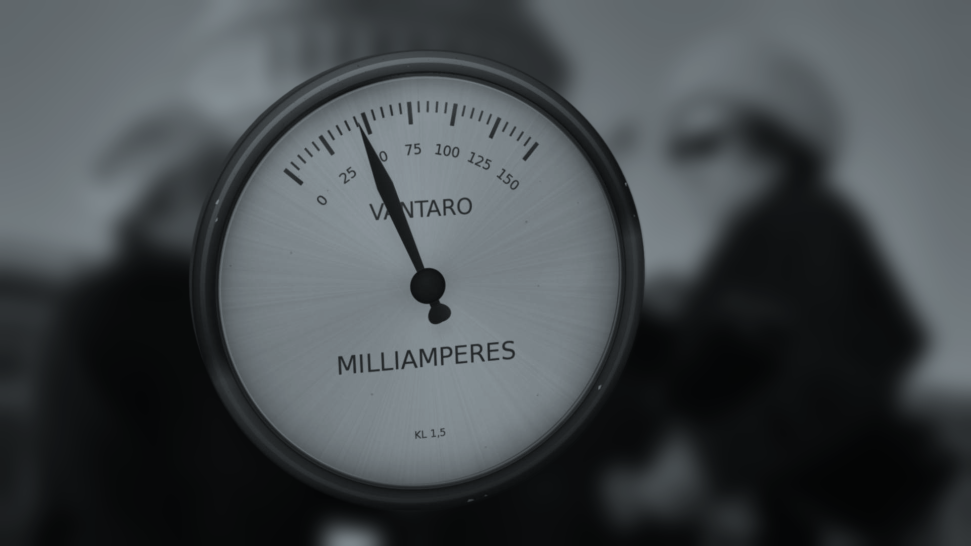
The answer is 45 mA
